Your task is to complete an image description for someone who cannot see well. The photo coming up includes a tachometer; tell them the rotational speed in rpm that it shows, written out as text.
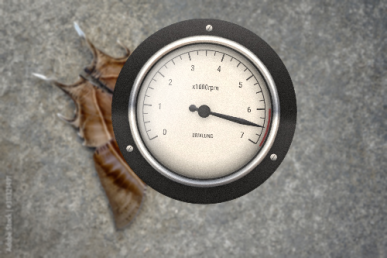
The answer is 6500 rpm
